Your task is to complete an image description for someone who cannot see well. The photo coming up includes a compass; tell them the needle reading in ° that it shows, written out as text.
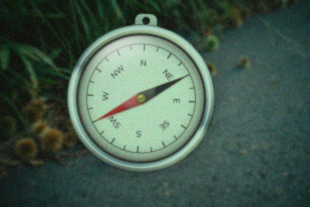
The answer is 240 °
